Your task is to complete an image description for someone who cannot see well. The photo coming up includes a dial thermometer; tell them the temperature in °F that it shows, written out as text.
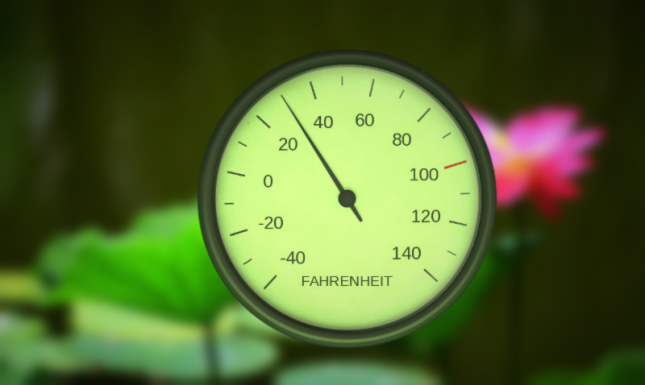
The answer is 30 °F
